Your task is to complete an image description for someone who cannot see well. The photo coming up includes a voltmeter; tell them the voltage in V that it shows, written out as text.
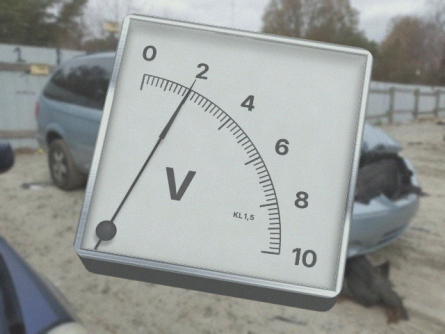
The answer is 2 V
